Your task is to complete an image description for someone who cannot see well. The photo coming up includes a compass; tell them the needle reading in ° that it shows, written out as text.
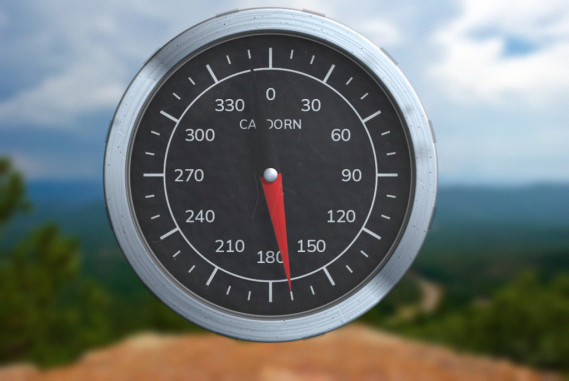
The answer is 170 °
